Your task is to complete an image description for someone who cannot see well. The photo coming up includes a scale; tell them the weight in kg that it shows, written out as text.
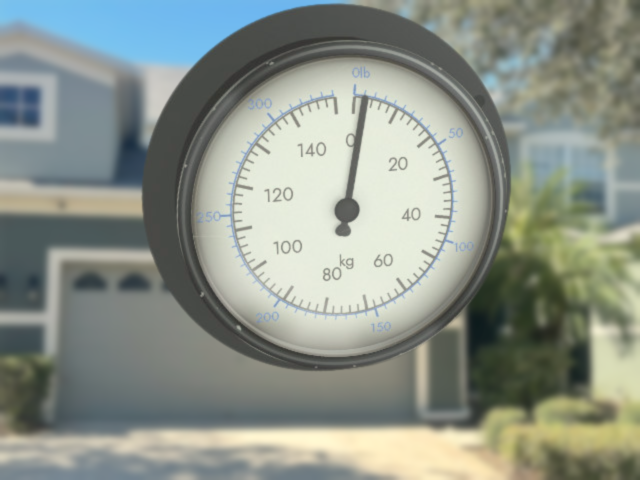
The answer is 2 kg
